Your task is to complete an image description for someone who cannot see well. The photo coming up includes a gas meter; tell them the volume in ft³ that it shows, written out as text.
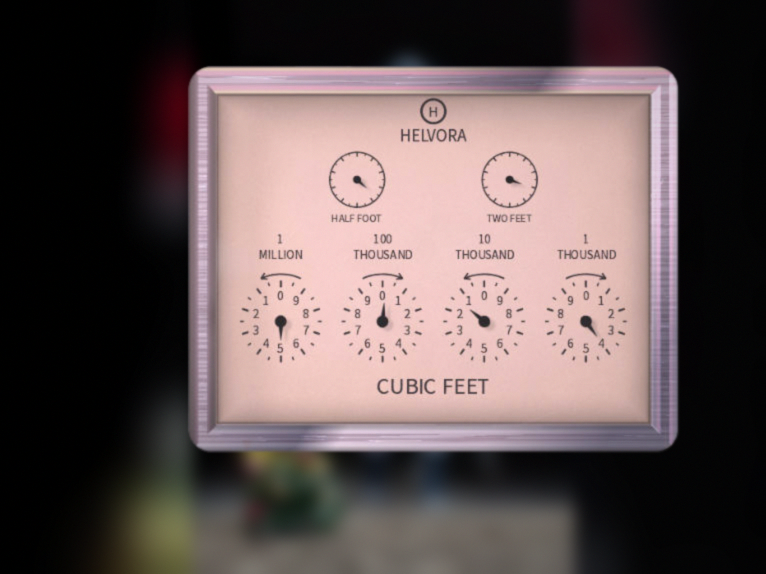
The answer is 501400 ft³
